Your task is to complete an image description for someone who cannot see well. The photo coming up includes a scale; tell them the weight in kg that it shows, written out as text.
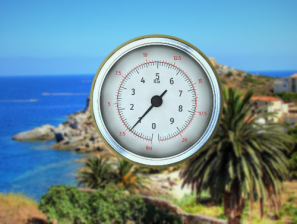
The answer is 1 kg
